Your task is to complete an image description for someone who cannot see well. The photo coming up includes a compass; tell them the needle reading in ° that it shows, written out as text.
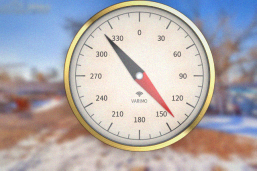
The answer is 140 °
